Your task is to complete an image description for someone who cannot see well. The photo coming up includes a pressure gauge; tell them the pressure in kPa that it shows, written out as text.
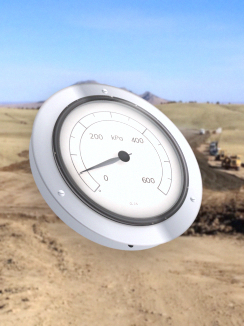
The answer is 50 kPa
